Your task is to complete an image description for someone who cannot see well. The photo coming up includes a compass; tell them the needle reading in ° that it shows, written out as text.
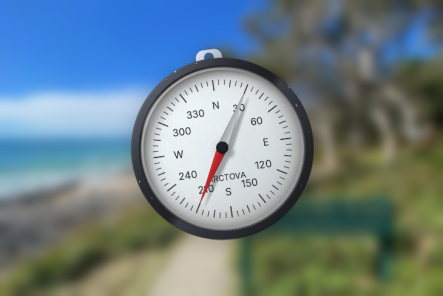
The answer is 210 °
